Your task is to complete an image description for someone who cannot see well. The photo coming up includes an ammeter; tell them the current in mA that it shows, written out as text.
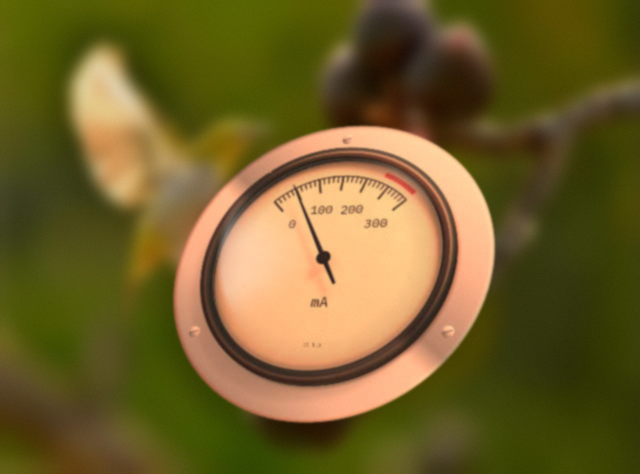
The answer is 50 mA
